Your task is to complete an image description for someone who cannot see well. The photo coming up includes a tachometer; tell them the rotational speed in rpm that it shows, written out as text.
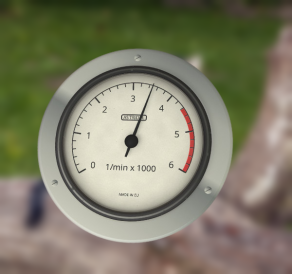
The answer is 3500 rpm
